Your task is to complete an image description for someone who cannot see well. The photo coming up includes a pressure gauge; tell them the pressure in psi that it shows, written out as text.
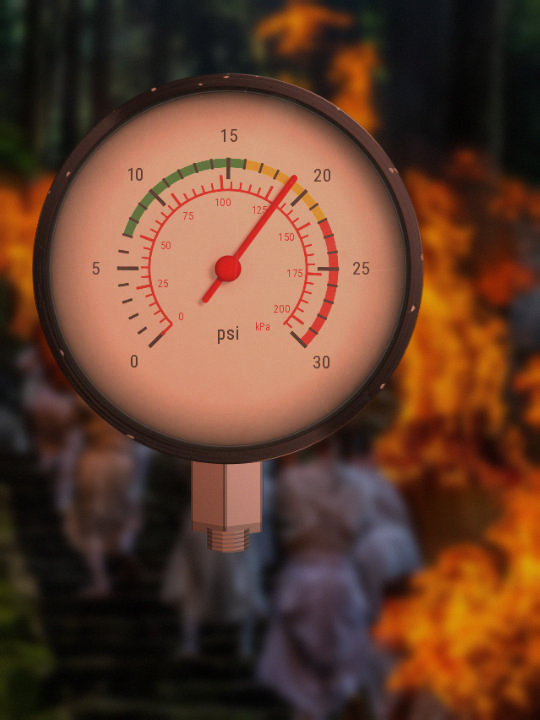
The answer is 19 psi
